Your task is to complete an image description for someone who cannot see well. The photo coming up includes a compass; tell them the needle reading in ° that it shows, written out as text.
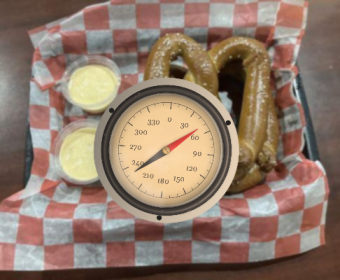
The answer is 50 °
